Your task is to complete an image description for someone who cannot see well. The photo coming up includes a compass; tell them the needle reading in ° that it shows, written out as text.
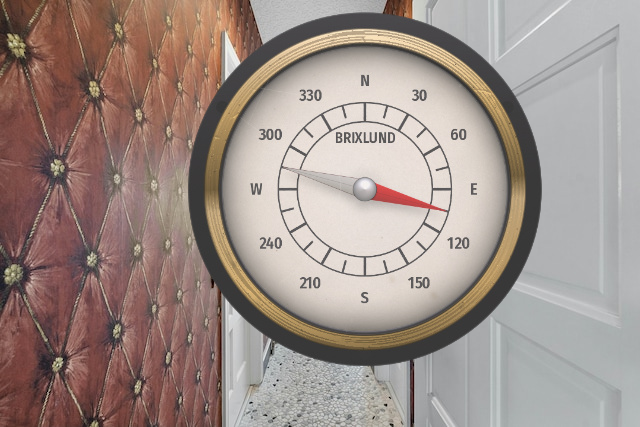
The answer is 105 °
